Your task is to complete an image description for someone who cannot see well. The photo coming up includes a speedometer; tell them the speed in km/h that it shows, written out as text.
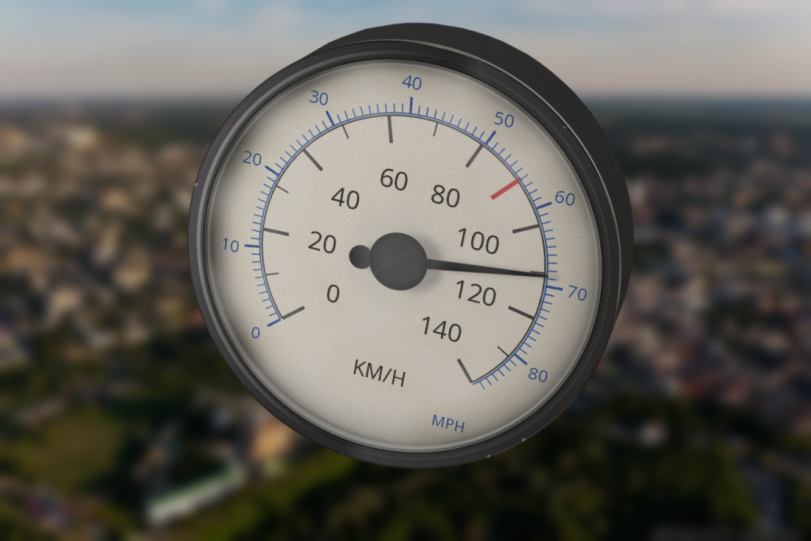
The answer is 110 km/h
